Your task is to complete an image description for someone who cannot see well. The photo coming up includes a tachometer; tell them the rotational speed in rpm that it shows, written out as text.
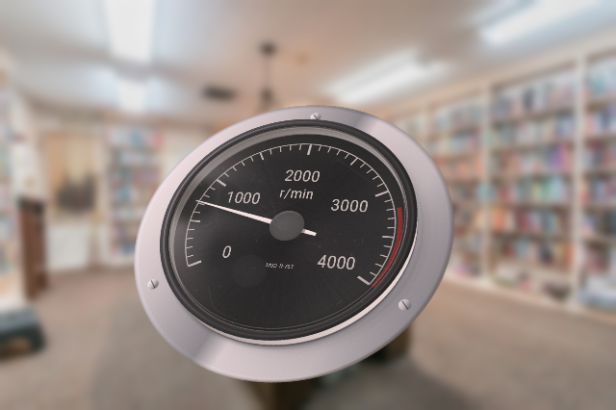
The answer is 700 rpm
